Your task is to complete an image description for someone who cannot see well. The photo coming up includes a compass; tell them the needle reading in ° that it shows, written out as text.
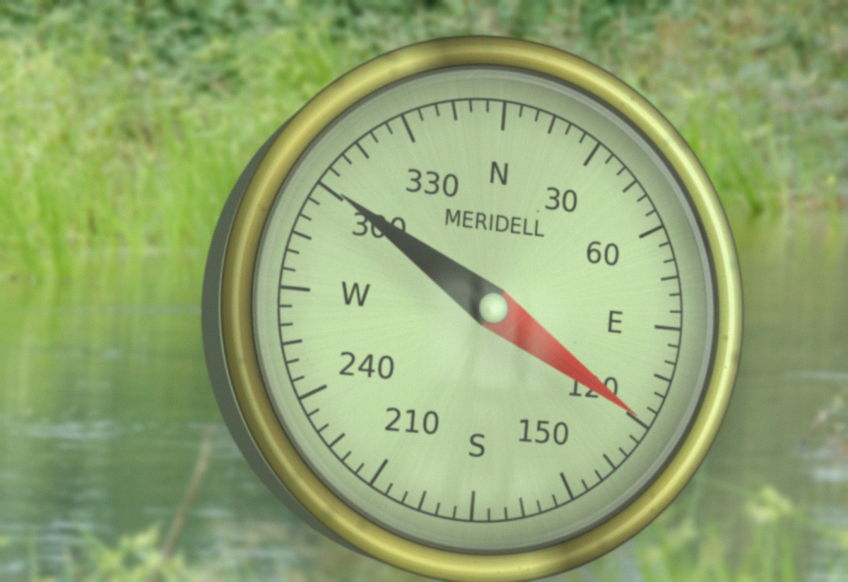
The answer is 120 °
